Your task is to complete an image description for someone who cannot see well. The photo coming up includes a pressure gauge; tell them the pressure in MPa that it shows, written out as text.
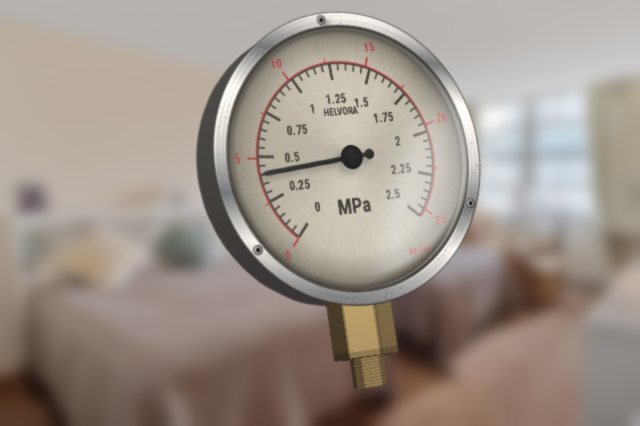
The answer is 0.4 MPa
